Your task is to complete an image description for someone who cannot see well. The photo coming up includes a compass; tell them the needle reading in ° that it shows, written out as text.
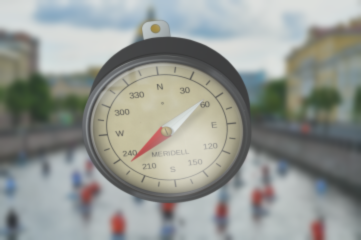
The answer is 232.5 °
